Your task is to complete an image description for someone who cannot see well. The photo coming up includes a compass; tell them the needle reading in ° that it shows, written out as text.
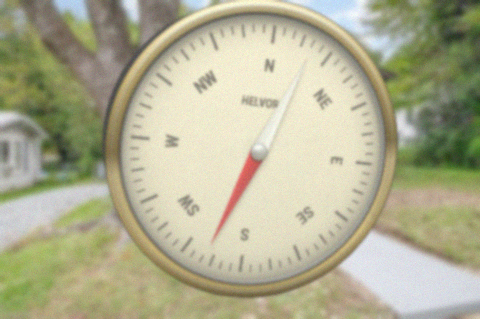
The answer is 200 °
